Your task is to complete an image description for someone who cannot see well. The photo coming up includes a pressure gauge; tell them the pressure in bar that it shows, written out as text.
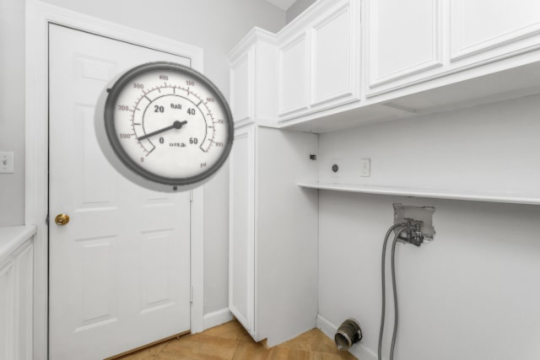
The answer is 5 bar
